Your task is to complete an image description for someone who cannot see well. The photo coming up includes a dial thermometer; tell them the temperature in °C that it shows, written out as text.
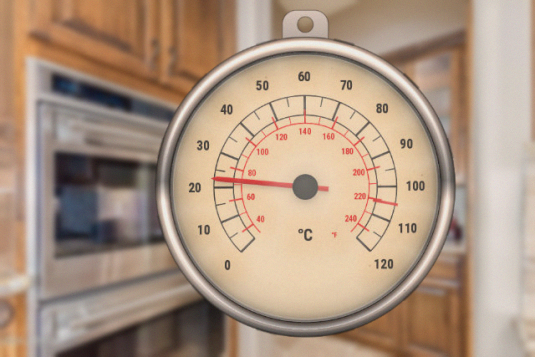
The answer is 22.5 °C
